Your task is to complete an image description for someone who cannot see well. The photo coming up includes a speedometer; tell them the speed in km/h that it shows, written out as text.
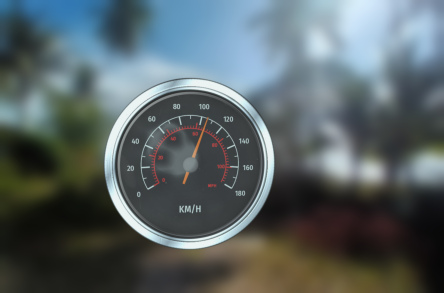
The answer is 105 km/h
